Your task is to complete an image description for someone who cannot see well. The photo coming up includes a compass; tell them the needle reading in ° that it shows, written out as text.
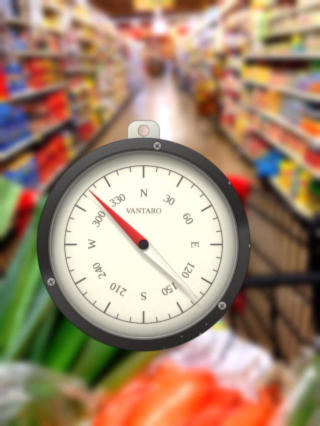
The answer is 315 °
